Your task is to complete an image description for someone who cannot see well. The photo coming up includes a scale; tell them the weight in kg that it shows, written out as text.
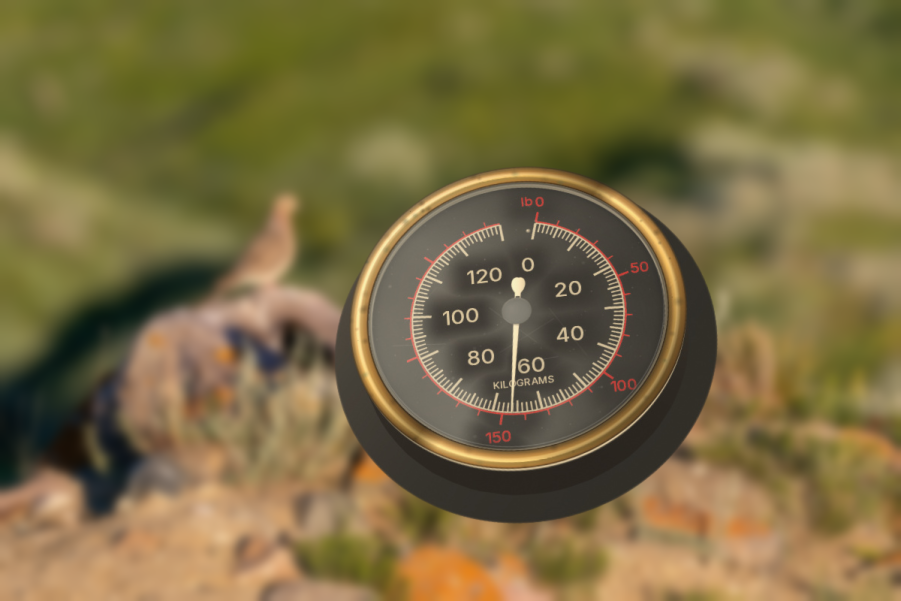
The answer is 66 kg
